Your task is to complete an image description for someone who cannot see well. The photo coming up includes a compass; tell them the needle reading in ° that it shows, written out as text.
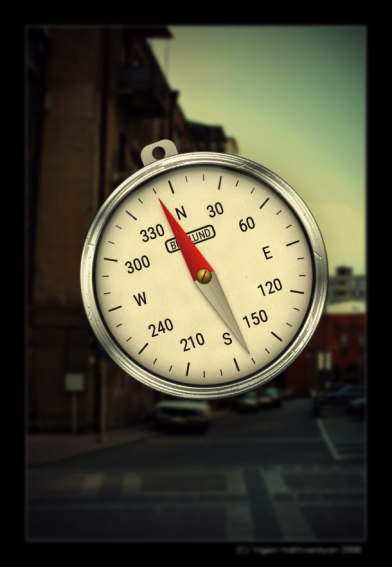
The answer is 350 °
